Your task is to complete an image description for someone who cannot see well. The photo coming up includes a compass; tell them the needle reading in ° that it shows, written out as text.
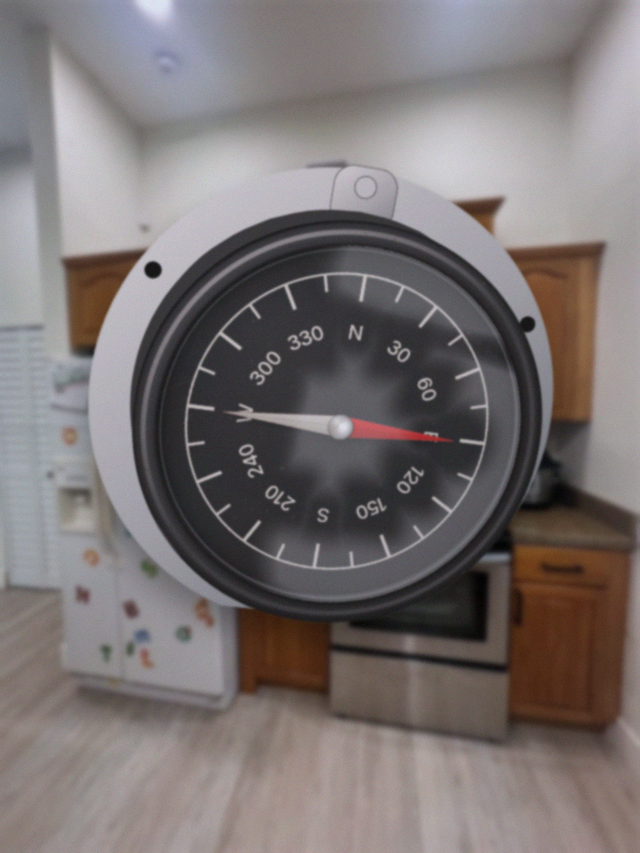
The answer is 90 °
